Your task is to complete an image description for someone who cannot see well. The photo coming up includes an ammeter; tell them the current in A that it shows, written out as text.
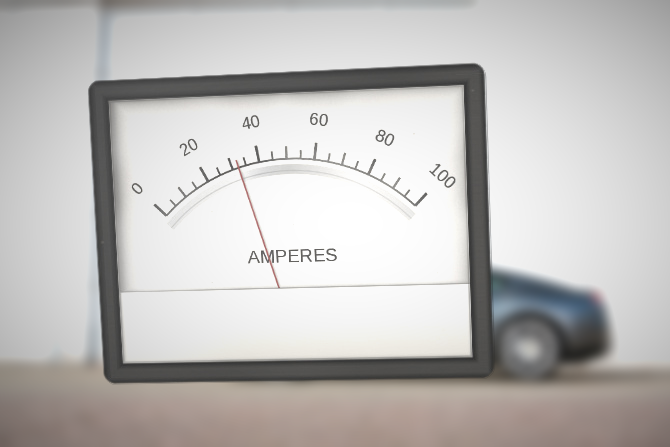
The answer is 32.5 A
